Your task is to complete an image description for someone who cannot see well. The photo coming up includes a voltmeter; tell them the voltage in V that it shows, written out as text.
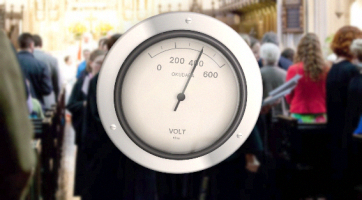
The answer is 400 V
